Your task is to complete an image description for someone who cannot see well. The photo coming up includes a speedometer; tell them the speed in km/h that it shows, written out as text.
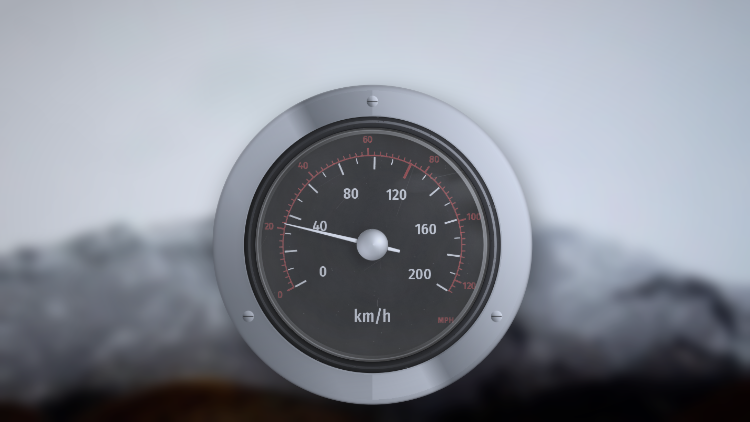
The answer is 35 km/h
